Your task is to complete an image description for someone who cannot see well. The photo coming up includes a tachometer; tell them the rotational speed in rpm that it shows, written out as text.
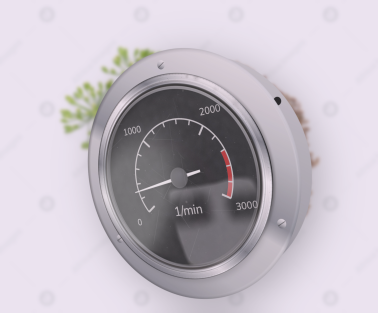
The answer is 300 rpm
